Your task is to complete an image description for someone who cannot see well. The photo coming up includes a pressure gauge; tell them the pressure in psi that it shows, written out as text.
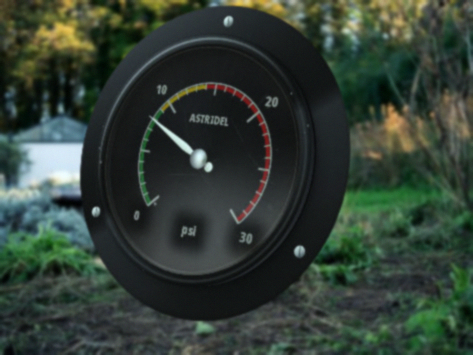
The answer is 8 psi
